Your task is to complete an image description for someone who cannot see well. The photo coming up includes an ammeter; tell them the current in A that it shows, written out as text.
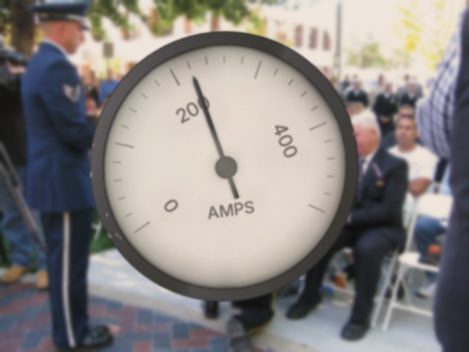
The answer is 220 A
